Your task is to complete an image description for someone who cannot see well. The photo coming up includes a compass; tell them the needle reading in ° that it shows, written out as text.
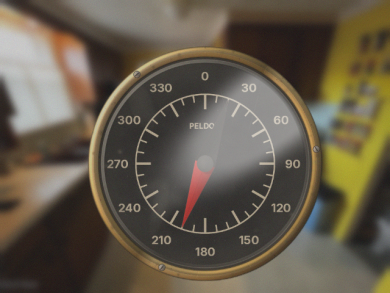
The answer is 200 °
